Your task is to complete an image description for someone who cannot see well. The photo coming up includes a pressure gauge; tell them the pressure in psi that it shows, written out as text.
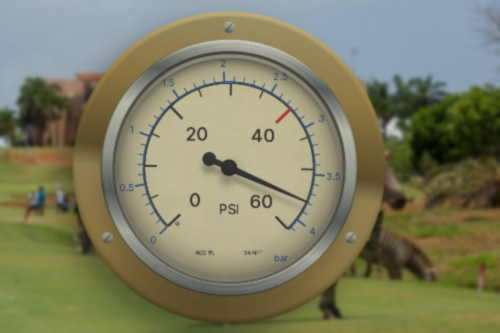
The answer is 55 psi
